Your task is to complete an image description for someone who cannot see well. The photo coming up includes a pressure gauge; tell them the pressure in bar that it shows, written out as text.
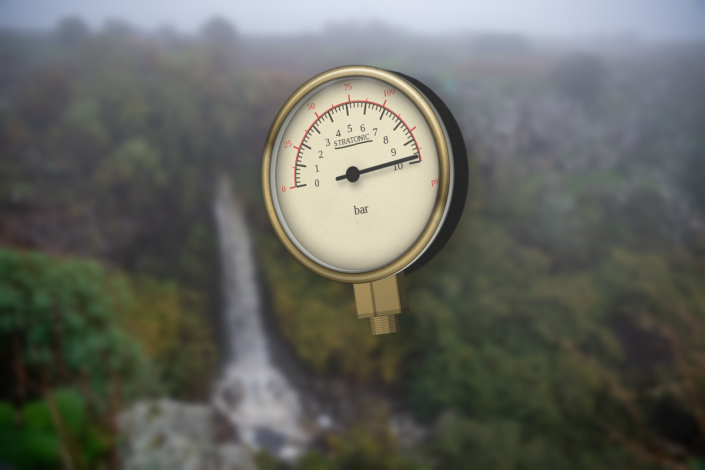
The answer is 9.8 bar
